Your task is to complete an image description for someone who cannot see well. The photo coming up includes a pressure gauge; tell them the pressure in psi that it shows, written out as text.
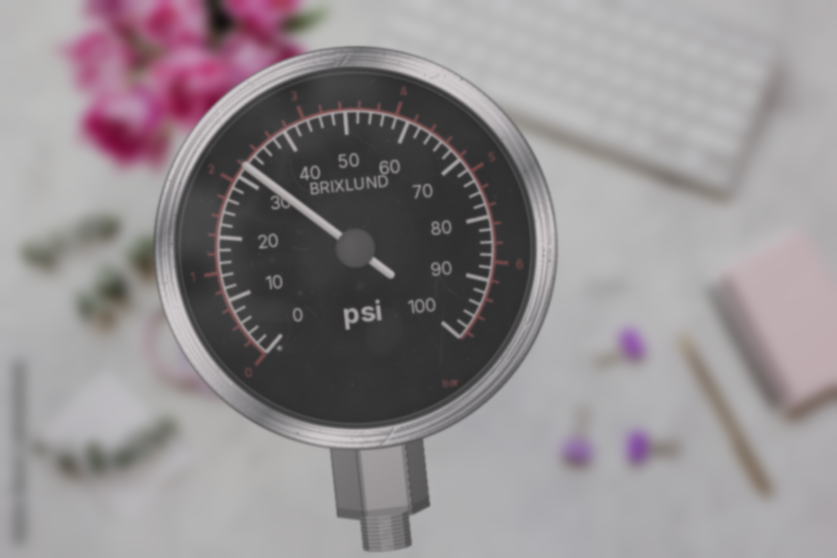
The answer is 32 psi
